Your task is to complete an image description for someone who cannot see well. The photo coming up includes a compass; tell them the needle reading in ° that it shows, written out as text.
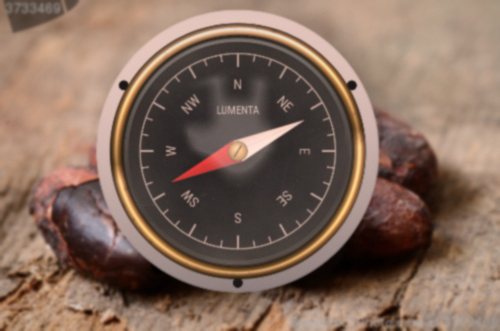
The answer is 245 °
